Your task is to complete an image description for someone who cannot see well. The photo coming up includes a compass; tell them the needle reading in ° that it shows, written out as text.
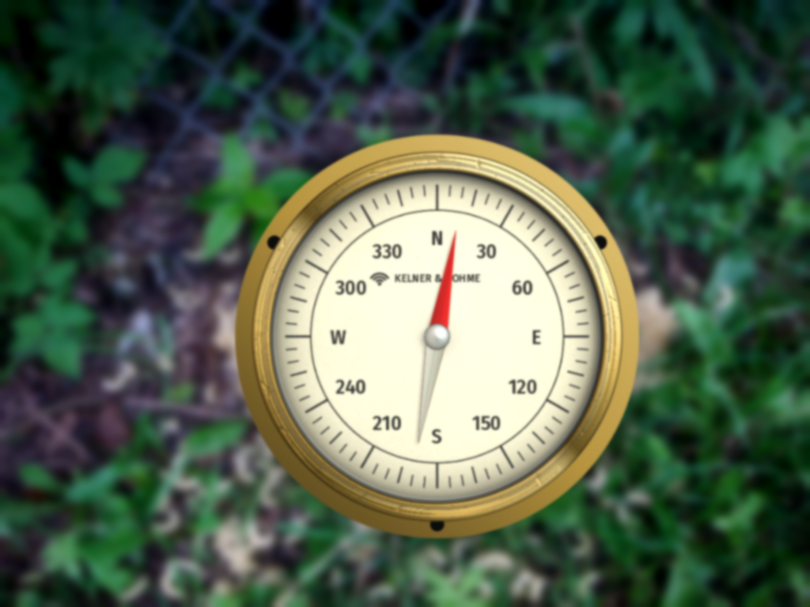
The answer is 10 °
